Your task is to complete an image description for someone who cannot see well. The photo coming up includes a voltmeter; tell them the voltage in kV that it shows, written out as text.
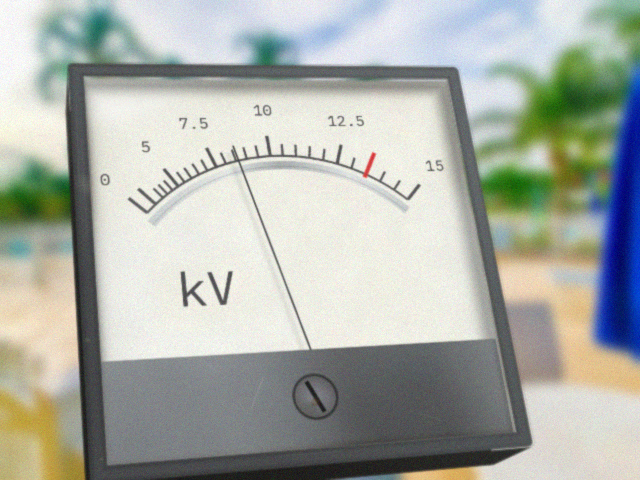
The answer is 8.5 kV
